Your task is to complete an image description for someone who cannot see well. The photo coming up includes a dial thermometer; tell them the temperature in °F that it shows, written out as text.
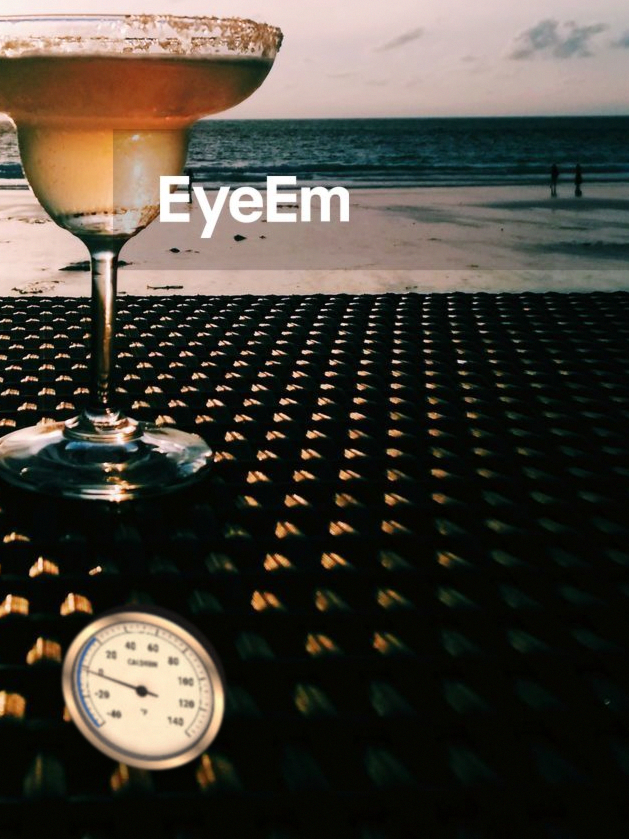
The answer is 0 °F
